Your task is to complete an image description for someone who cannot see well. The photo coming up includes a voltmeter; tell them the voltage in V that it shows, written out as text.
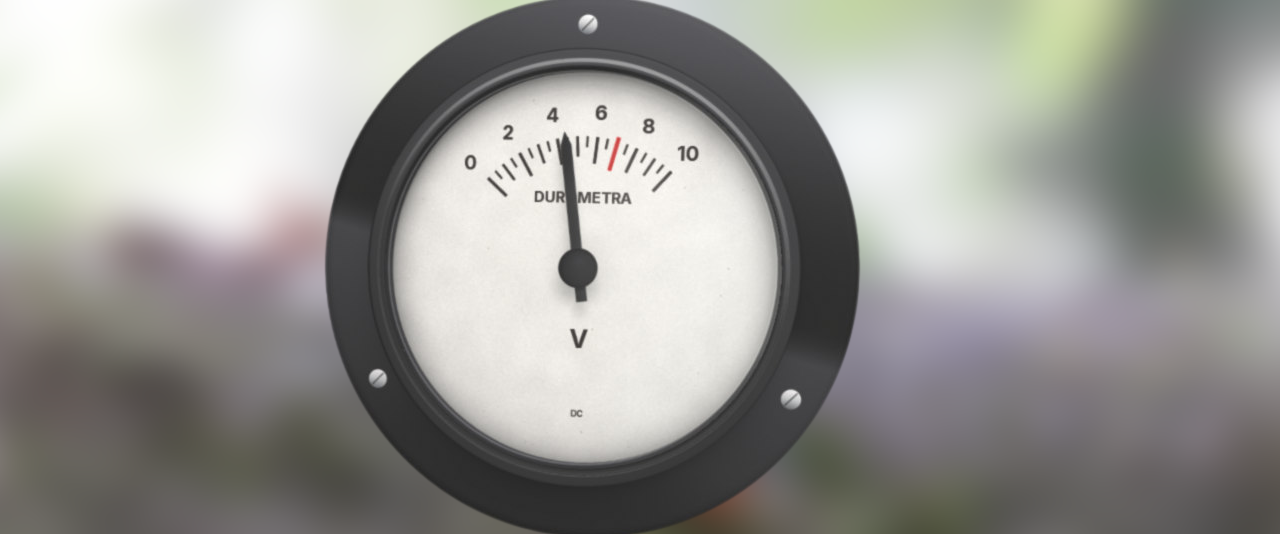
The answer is 4.5 V
